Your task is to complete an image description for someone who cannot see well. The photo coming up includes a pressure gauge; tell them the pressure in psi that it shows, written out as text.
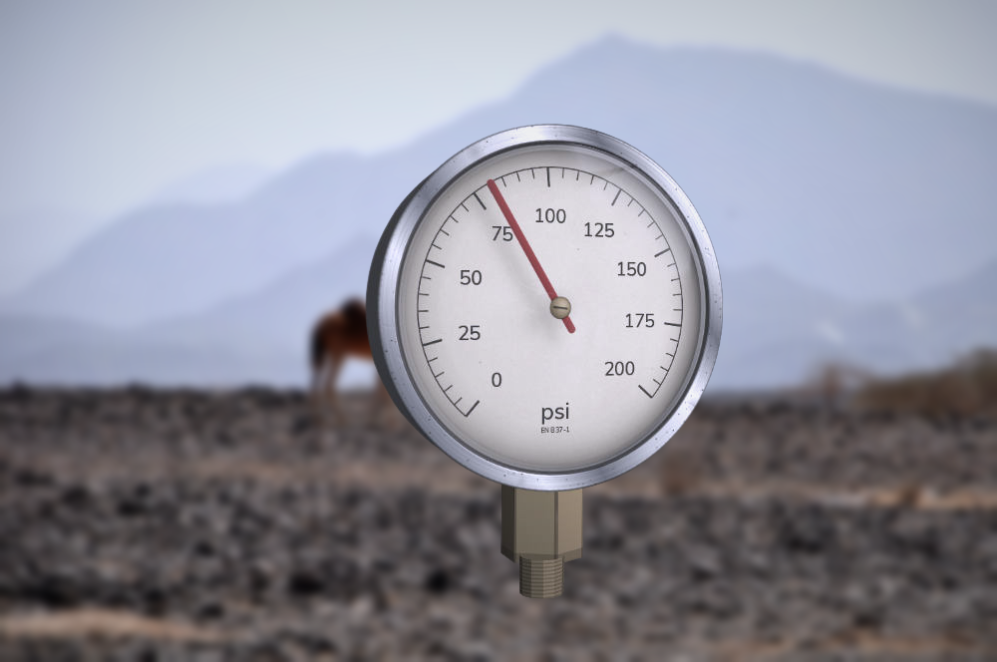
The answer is 80 psi
